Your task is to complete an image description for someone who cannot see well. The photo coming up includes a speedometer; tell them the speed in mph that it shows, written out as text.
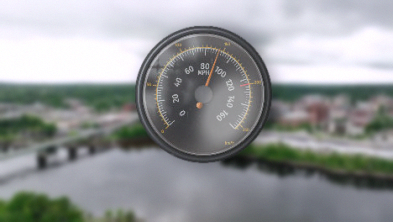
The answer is 90 mph
